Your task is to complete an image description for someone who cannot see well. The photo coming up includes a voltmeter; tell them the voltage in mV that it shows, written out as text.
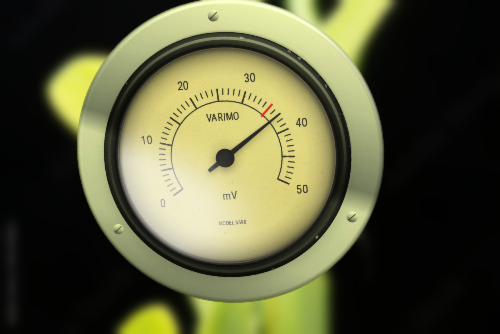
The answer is 37 mV
